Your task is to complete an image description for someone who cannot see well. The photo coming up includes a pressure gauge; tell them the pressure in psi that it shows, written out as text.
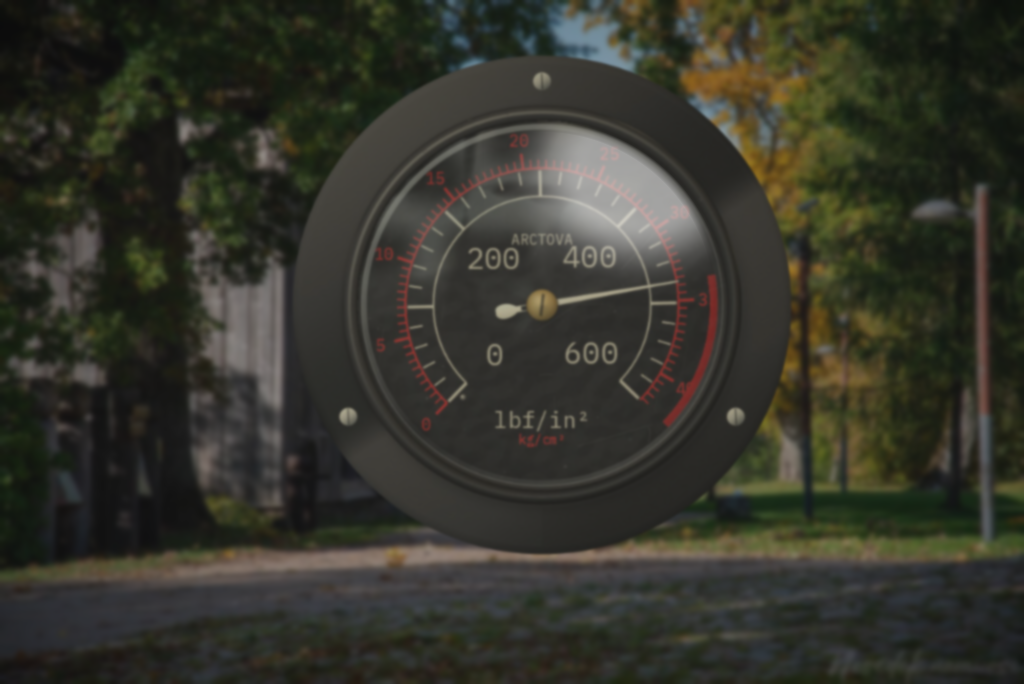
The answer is 480 psi
